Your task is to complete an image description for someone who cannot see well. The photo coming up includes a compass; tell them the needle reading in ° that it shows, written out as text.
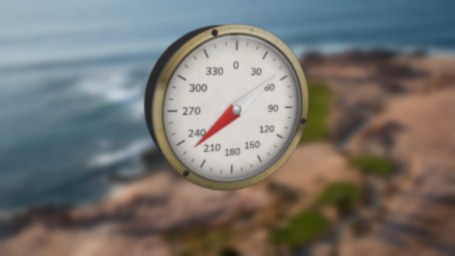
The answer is 230 °
